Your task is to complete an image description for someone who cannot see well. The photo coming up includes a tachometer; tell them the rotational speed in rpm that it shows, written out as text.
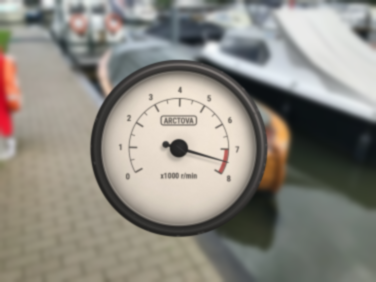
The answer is 7500 rpm
